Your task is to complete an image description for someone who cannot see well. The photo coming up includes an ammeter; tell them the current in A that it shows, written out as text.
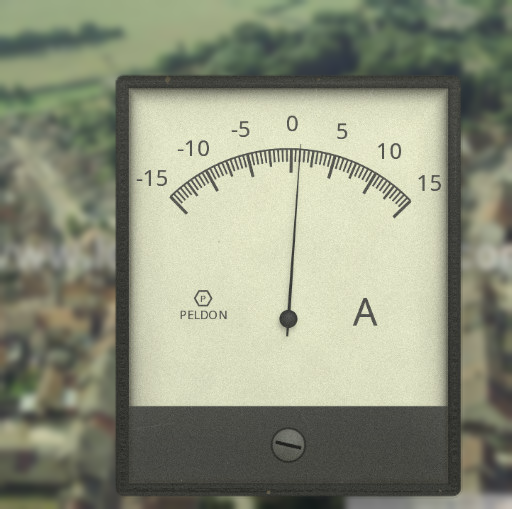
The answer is 1 A
